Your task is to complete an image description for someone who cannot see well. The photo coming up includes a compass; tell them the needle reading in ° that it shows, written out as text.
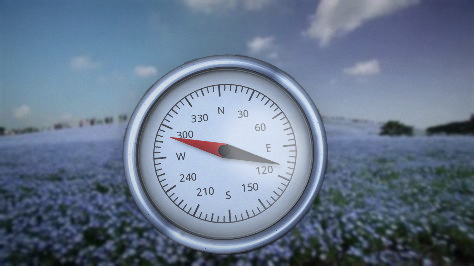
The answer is 290 °
